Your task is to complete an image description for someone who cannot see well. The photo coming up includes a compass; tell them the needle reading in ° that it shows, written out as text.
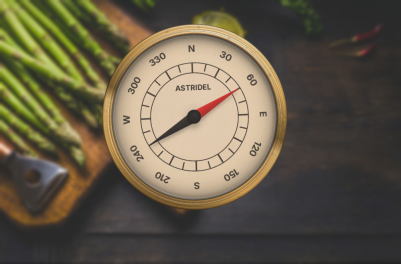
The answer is 60 °
